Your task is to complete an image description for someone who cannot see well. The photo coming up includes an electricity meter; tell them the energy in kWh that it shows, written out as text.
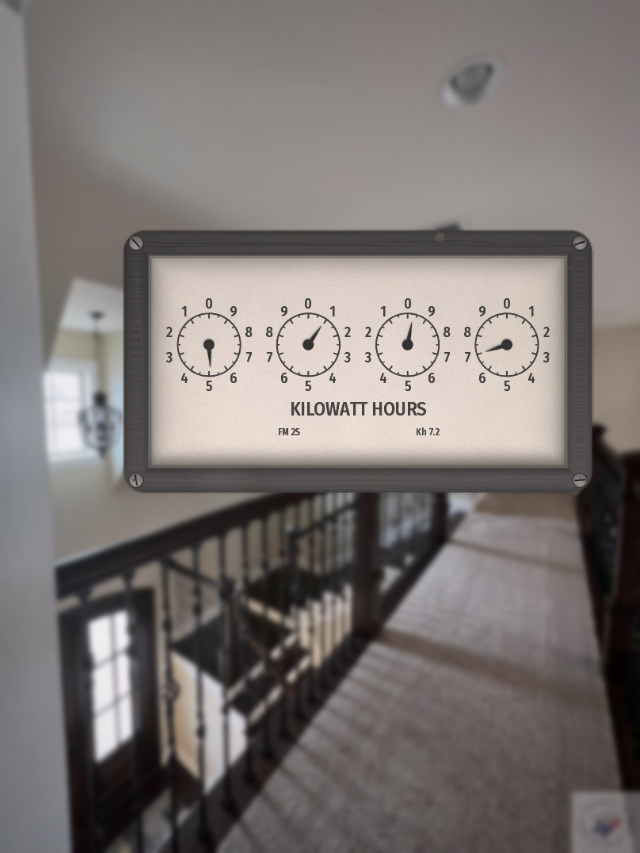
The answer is 5097 kWh
